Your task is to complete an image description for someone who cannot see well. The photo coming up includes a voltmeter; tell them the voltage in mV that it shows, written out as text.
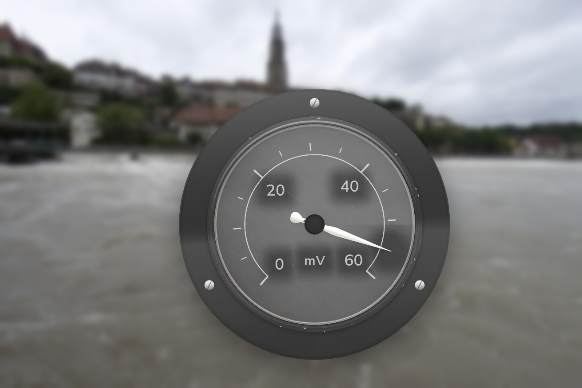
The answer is 55 mV
